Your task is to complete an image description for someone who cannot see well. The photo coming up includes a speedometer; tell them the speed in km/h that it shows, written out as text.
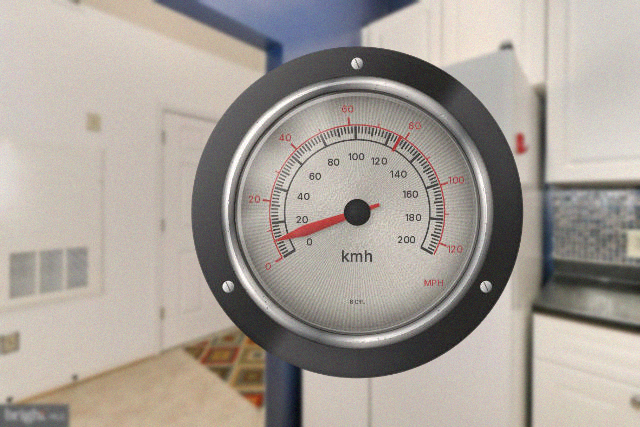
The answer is 10 km/h
